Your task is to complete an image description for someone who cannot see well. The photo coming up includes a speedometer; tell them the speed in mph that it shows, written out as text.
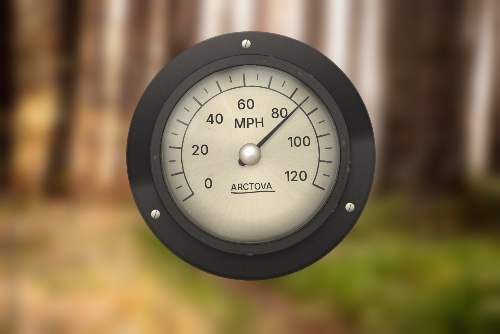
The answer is 85 mph
